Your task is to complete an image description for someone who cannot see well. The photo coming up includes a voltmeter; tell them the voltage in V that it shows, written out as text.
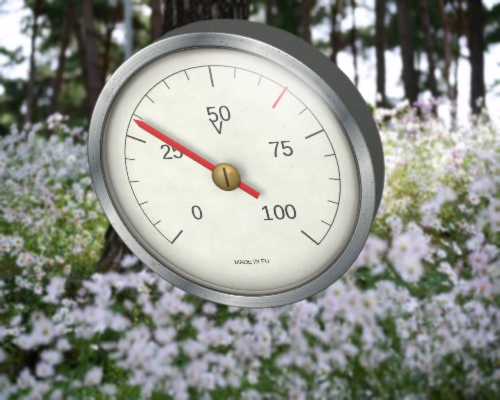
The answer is 30 V
